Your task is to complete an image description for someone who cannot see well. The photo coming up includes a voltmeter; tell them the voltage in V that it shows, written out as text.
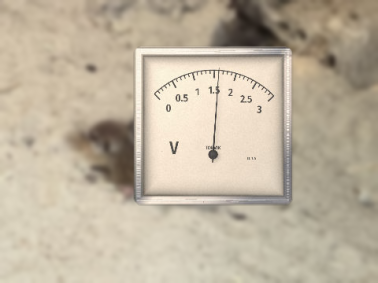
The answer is 1.6 V
